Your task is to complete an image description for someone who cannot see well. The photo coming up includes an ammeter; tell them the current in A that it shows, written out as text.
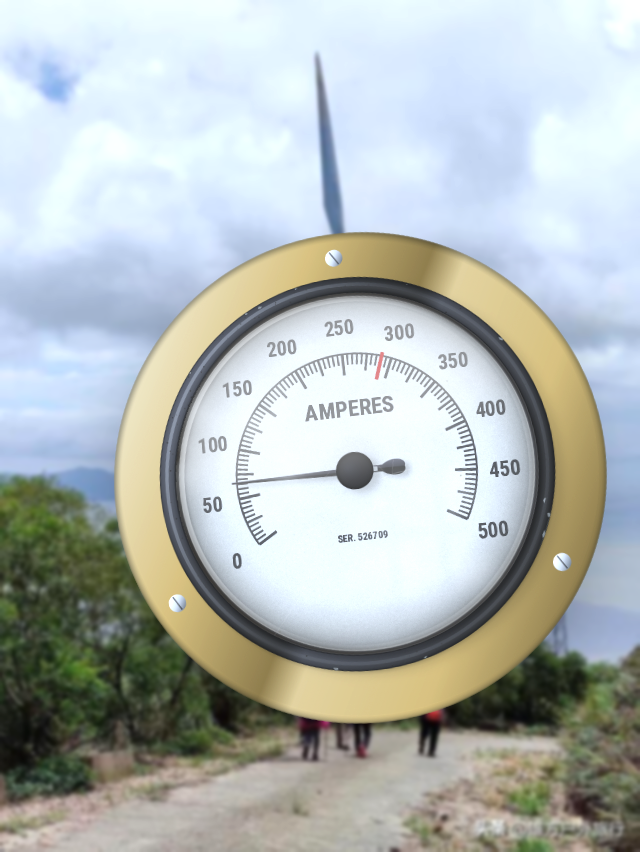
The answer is 65 A
